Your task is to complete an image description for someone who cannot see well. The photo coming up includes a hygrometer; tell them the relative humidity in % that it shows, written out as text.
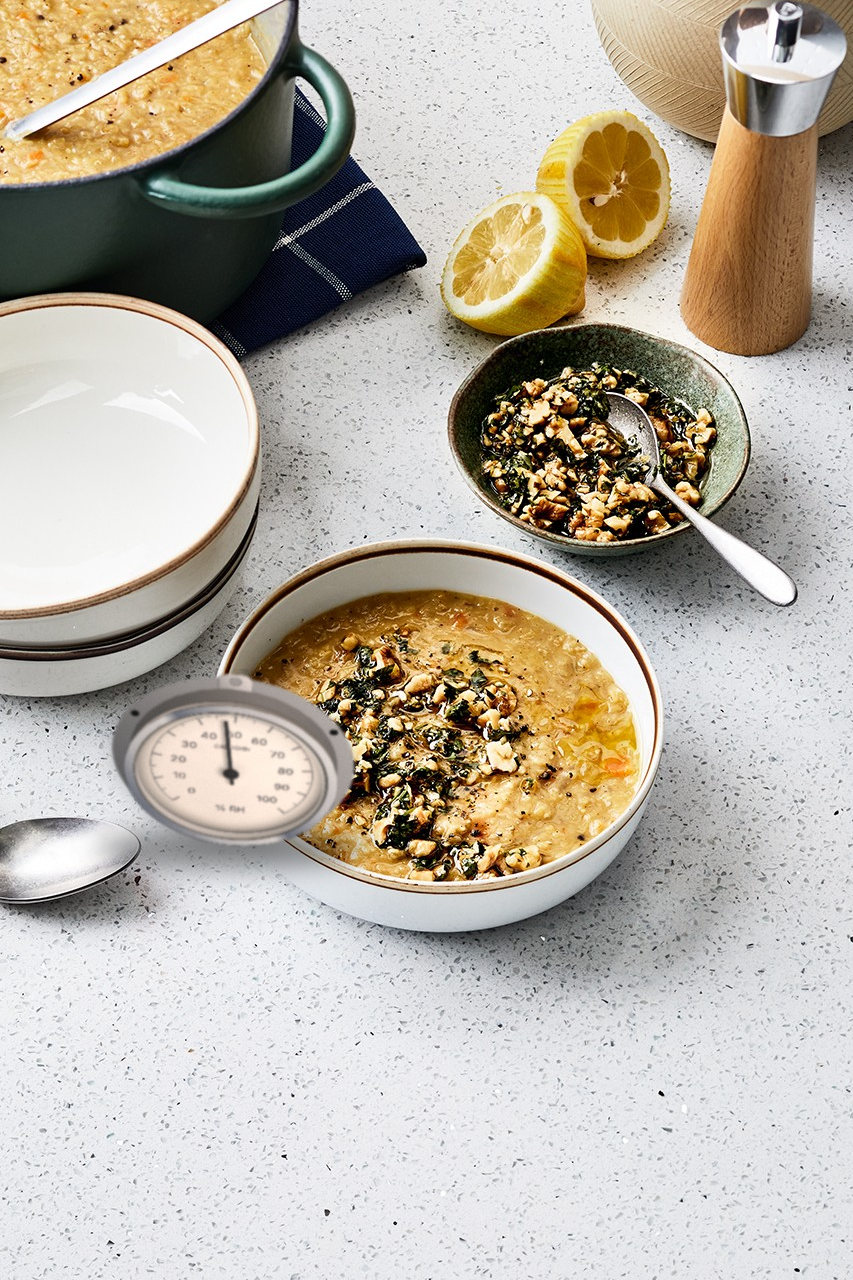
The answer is 47.5 %
